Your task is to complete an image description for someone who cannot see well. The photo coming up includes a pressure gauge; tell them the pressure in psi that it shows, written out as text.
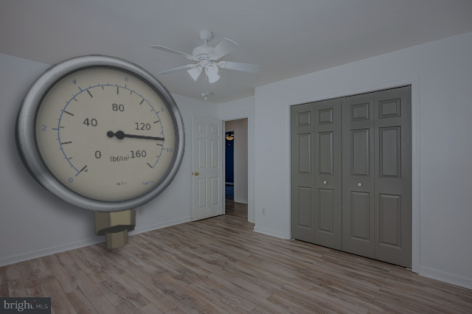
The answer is 135 psi
